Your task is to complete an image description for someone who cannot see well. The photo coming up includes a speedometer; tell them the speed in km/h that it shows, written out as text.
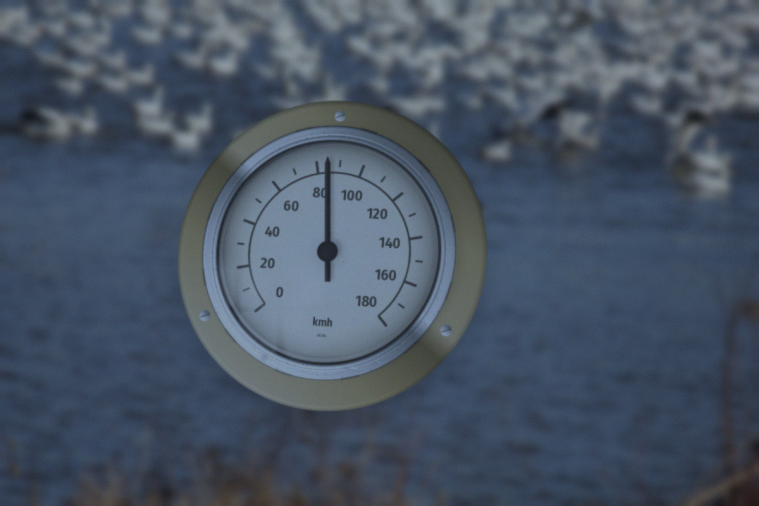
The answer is 85 km/h
